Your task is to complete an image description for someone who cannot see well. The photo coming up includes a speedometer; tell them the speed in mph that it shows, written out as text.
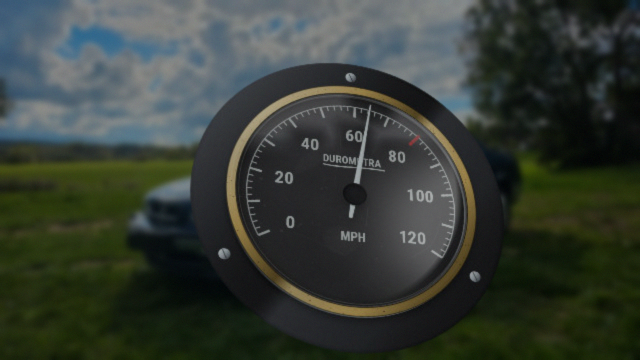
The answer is 64 mph
